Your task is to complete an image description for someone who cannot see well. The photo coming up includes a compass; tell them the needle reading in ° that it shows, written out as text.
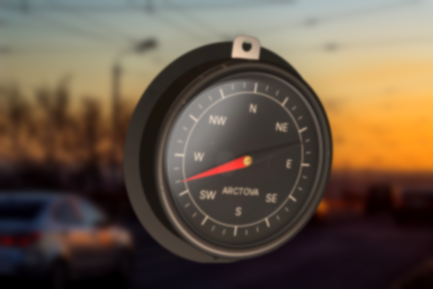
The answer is 250 °
